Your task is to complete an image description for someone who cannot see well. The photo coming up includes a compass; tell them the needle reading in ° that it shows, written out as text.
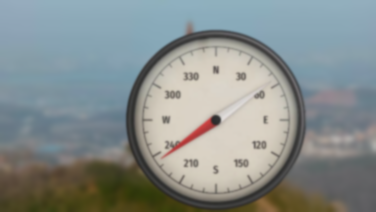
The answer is 235 °
